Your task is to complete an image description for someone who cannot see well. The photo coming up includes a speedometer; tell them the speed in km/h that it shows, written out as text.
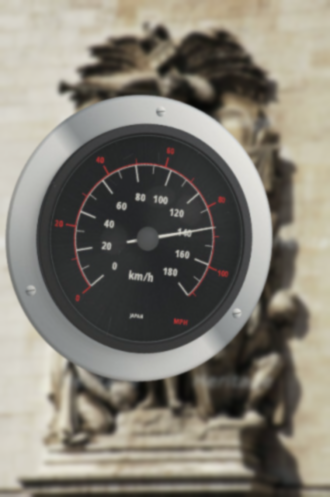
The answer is 140 km/h
